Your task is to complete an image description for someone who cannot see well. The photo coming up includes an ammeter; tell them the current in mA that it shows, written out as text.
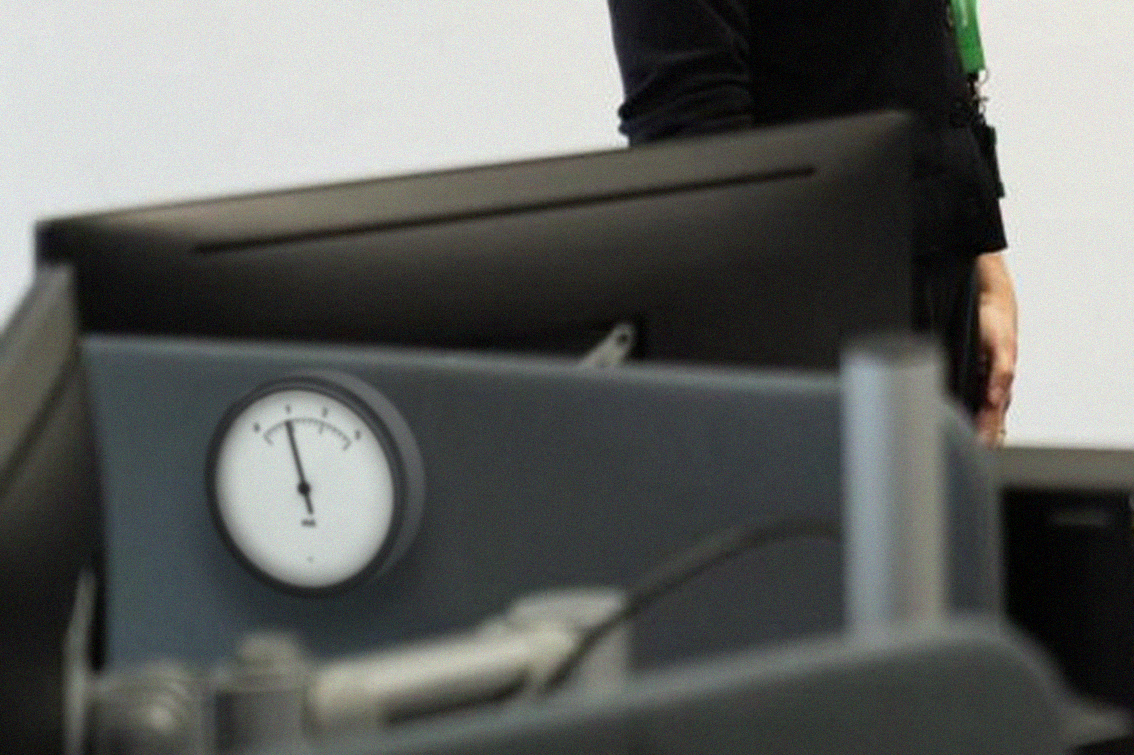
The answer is 1 mA
